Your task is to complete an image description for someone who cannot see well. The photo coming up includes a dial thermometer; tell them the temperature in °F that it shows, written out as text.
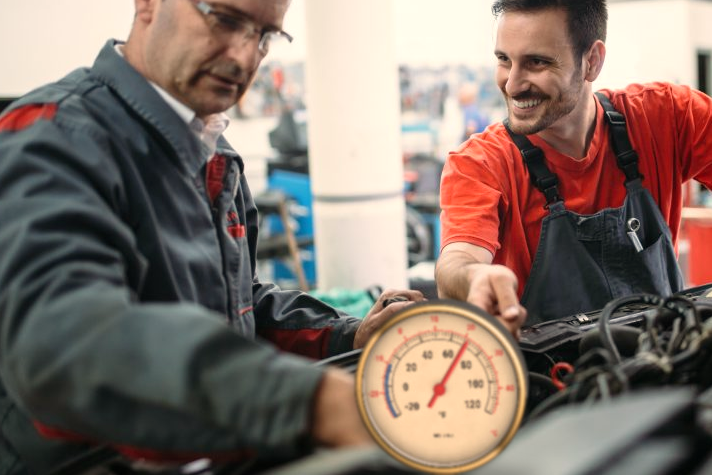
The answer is 70 °F
